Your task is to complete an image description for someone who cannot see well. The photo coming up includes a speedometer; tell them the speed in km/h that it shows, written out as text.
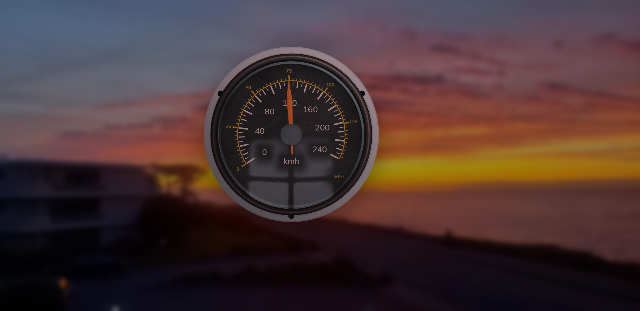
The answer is 120 km/h
